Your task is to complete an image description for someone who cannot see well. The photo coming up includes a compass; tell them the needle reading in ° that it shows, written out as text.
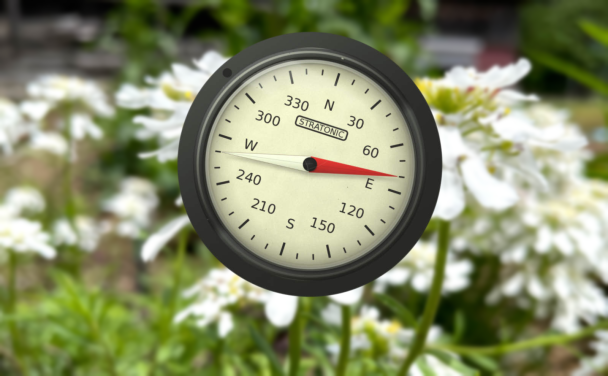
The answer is 80 °
